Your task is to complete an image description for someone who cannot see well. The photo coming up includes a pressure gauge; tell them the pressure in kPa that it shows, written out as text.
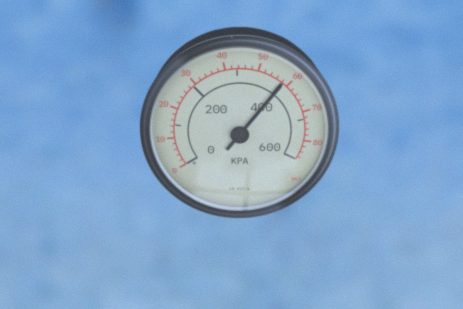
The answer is 400 kPa
